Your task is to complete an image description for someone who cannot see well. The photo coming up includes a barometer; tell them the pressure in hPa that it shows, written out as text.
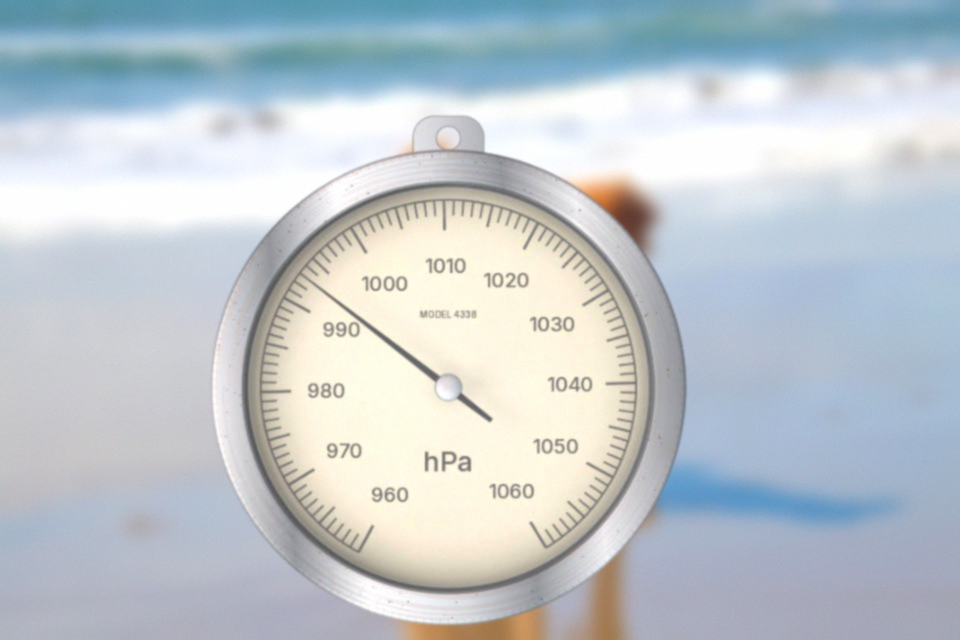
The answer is 993 hPa
